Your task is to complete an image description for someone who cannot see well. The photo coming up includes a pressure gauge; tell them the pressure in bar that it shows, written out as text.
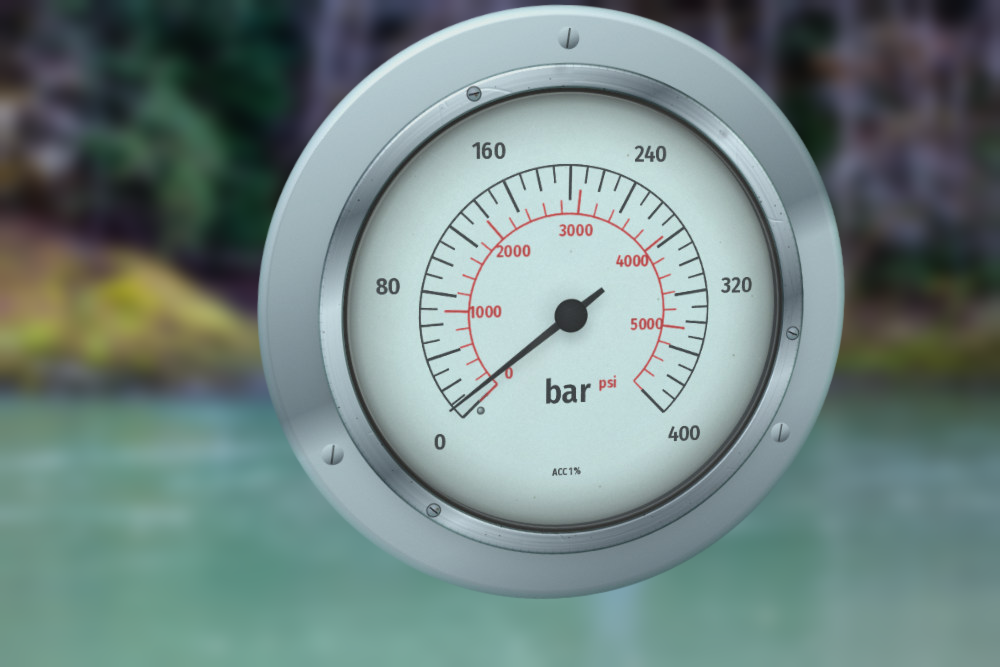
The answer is 10 bar
